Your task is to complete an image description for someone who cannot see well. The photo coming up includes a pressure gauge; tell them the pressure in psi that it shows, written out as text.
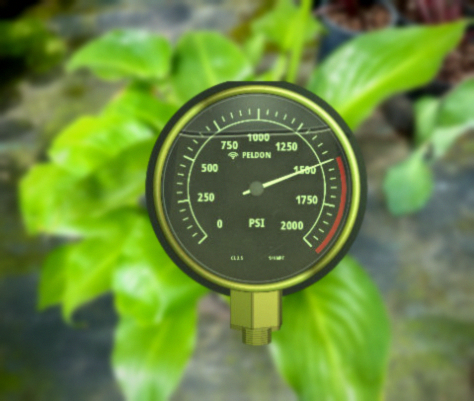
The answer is 1500 psi
